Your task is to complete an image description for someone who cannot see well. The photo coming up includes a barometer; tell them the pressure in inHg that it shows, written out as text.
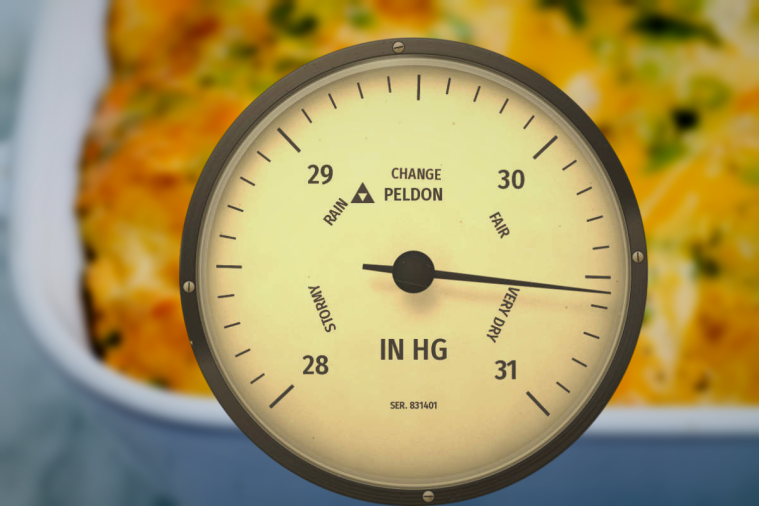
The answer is 30.55 inHg
